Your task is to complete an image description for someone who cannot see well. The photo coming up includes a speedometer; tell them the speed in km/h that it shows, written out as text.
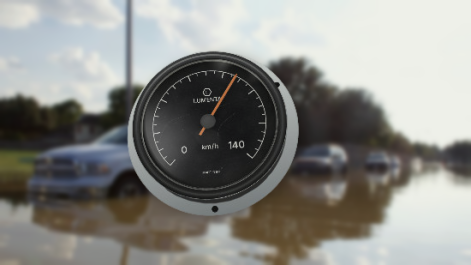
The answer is 87.5 km/h
